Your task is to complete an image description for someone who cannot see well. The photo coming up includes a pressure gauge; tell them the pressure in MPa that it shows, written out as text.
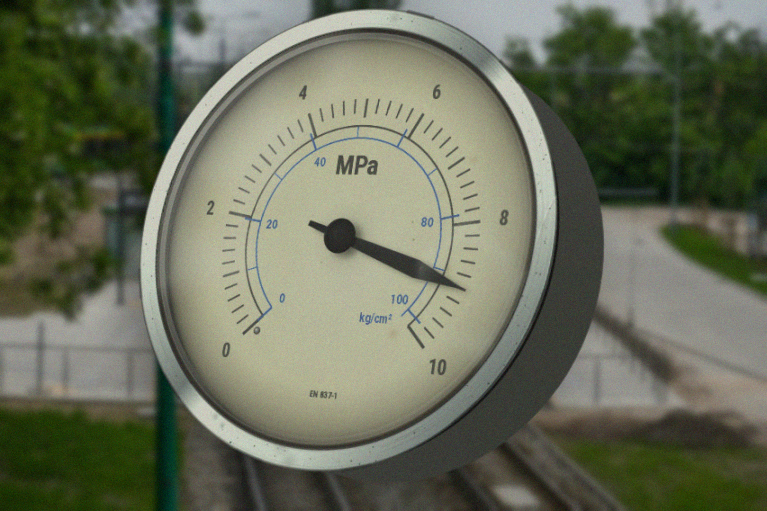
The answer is 9 MPa
